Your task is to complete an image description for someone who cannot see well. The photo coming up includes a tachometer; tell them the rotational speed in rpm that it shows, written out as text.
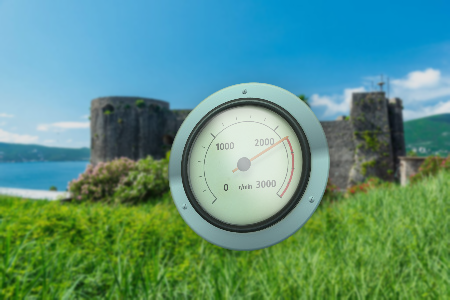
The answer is 2200 rpm
